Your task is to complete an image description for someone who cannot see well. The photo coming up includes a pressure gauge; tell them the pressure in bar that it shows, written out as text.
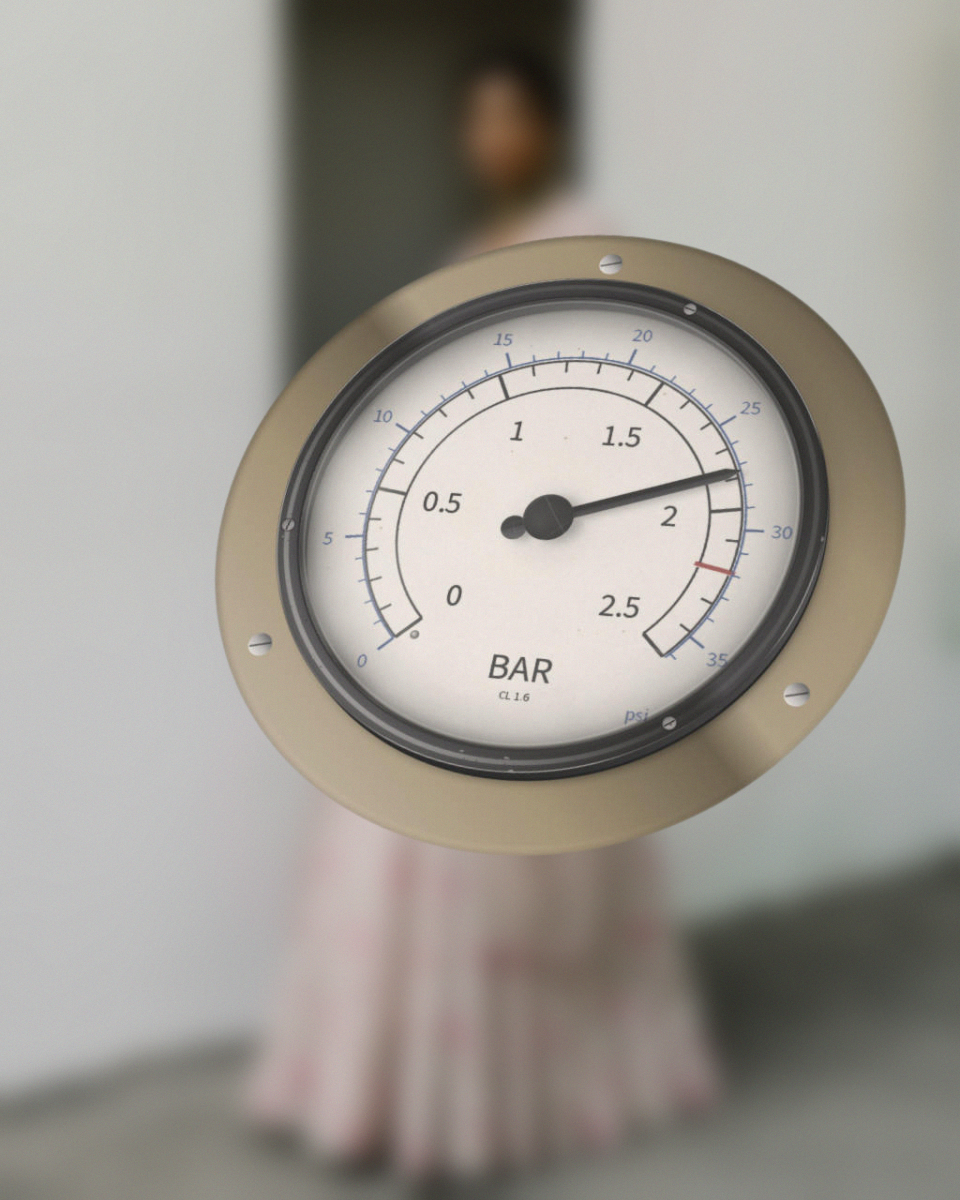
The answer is 1.9 bar
